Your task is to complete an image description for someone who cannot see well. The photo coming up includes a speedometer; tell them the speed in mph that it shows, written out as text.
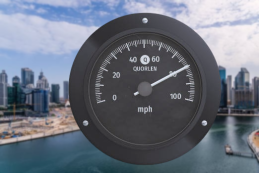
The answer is 80 mph
